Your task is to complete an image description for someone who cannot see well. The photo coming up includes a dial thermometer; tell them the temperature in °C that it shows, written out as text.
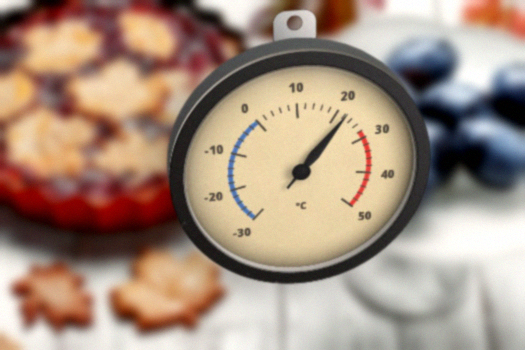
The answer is 22 °C
